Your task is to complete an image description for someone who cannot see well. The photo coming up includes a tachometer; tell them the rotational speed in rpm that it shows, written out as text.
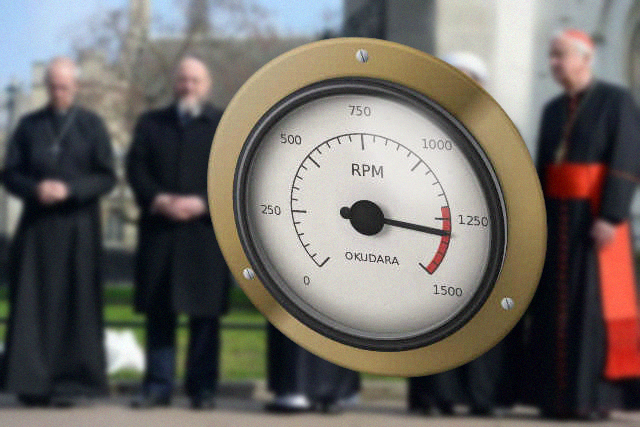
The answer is 1300 rpm
